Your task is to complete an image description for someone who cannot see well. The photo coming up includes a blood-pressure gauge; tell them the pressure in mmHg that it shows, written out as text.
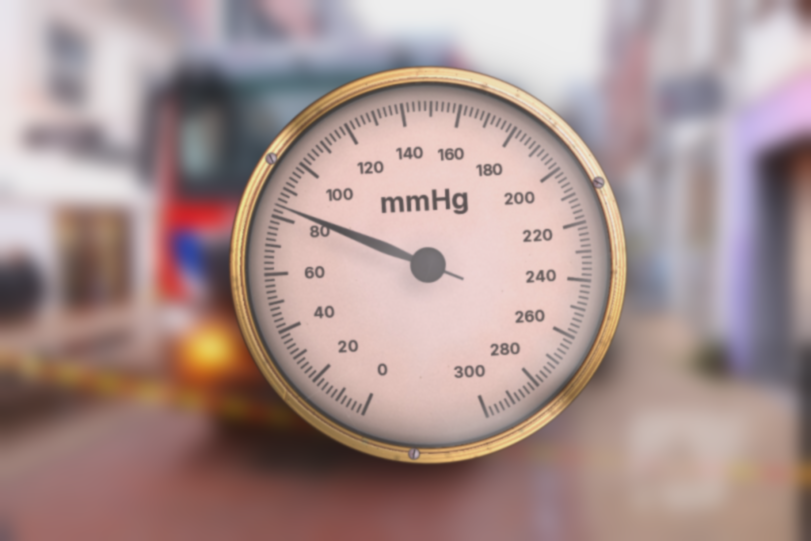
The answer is 84 mmHg
